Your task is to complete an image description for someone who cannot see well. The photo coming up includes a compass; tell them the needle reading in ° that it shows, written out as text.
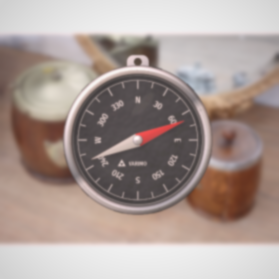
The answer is 67.5 °
